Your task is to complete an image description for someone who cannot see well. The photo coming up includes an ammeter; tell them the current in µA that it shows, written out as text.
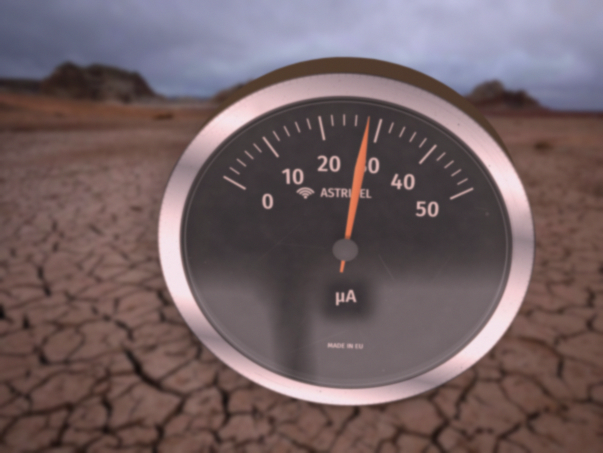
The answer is 28 µA
